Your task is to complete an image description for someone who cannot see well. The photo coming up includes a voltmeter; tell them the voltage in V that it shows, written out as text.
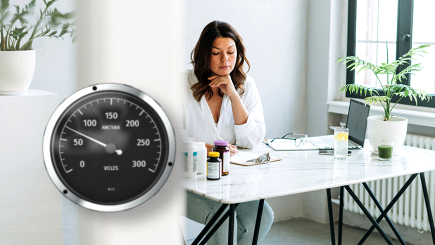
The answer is 70 V
